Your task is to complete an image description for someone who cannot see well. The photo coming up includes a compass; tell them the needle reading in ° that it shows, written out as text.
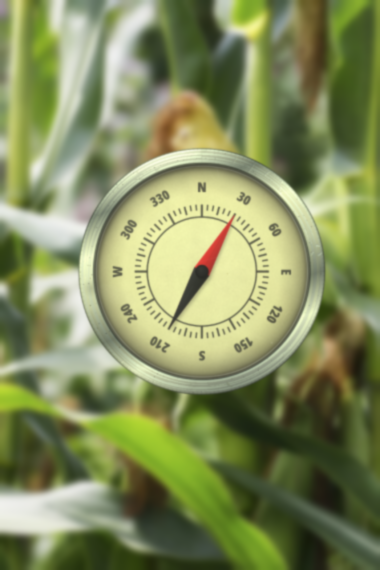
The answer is 30 °
